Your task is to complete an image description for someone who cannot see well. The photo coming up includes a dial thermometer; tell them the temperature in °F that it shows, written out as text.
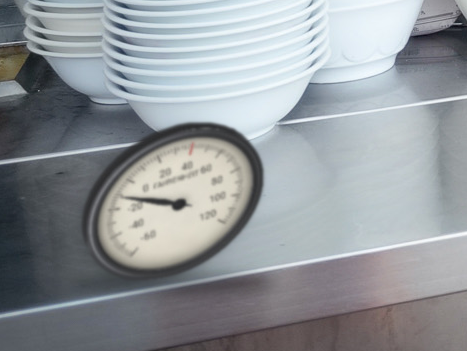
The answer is -10 °F
